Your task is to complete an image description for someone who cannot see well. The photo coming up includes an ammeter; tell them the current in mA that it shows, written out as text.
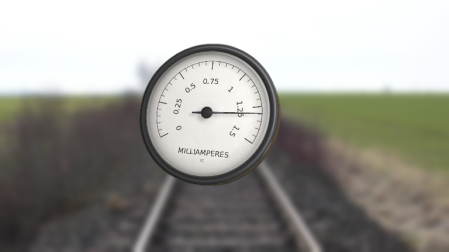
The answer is 1.3 mA
